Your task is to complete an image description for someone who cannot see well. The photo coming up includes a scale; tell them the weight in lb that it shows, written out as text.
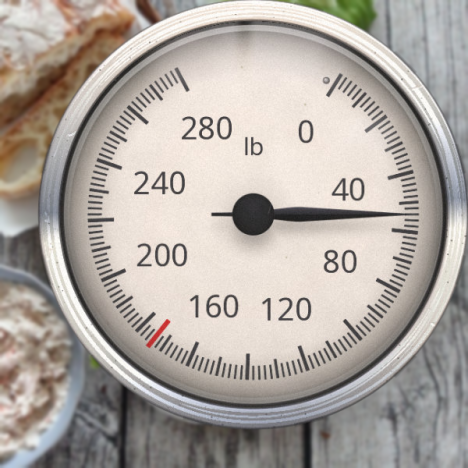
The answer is 54 lb
